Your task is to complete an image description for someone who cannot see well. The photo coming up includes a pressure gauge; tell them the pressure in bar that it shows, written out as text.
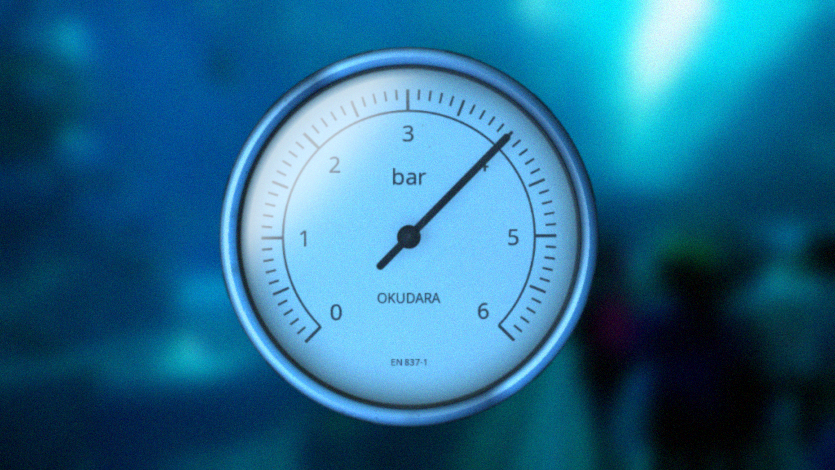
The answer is 4 bar
